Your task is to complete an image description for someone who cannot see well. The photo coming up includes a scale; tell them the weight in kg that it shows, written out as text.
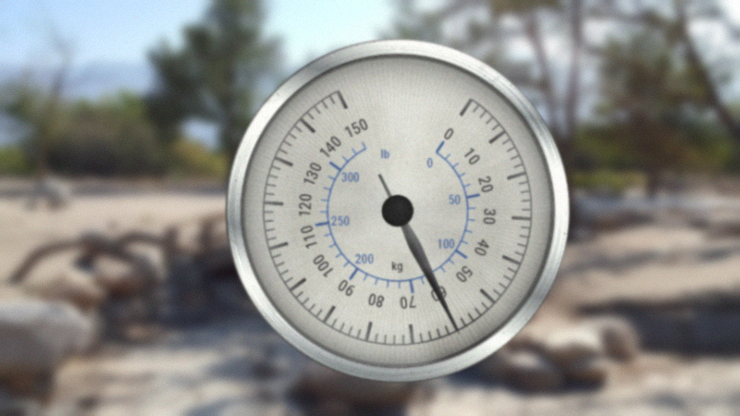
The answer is 60 kg
